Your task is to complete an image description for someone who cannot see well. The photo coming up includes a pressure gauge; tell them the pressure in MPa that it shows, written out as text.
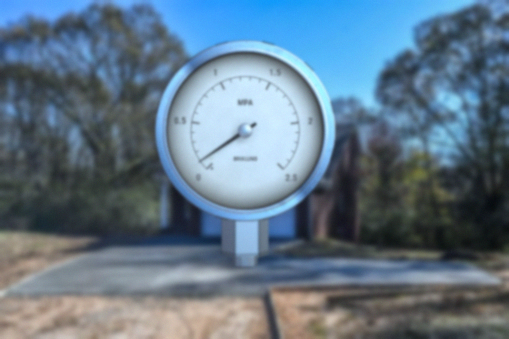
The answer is 0.1 MPa
